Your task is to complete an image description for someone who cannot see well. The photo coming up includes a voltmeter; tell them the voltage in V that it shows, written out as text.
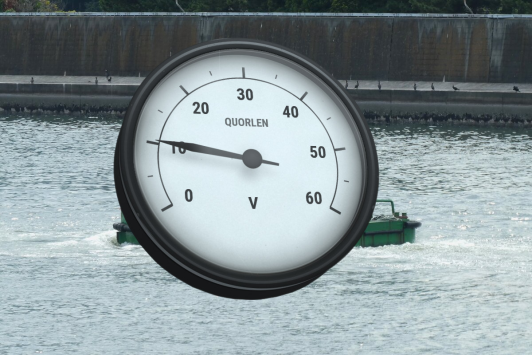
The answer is 10 V
